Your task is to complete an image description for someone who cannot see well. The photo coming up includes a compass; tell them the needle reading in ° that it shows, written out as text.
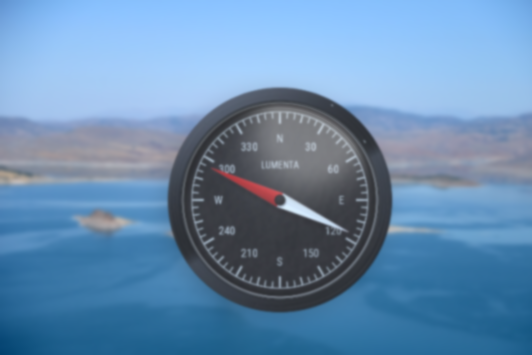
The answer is 295 °
